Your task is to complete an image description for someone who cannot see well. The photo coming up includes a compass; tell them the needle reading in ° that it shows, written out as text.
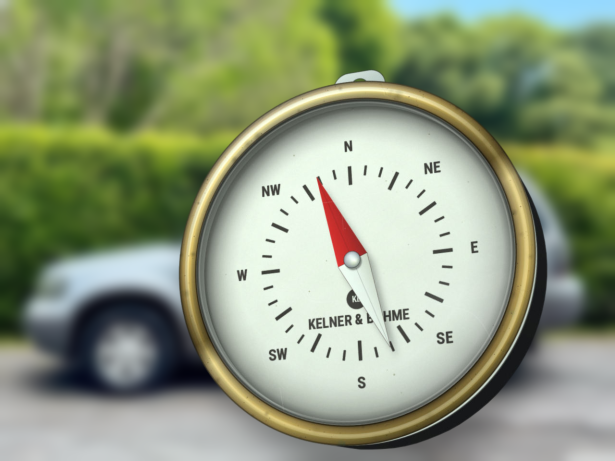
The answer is 340 °
